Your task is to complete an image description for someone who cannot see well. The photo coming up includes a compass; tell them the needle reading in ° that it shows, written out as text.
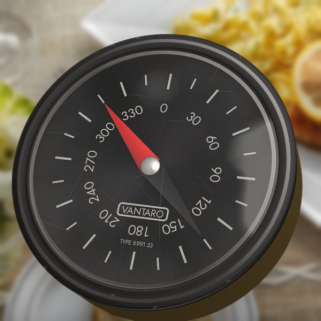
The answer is 315 °
